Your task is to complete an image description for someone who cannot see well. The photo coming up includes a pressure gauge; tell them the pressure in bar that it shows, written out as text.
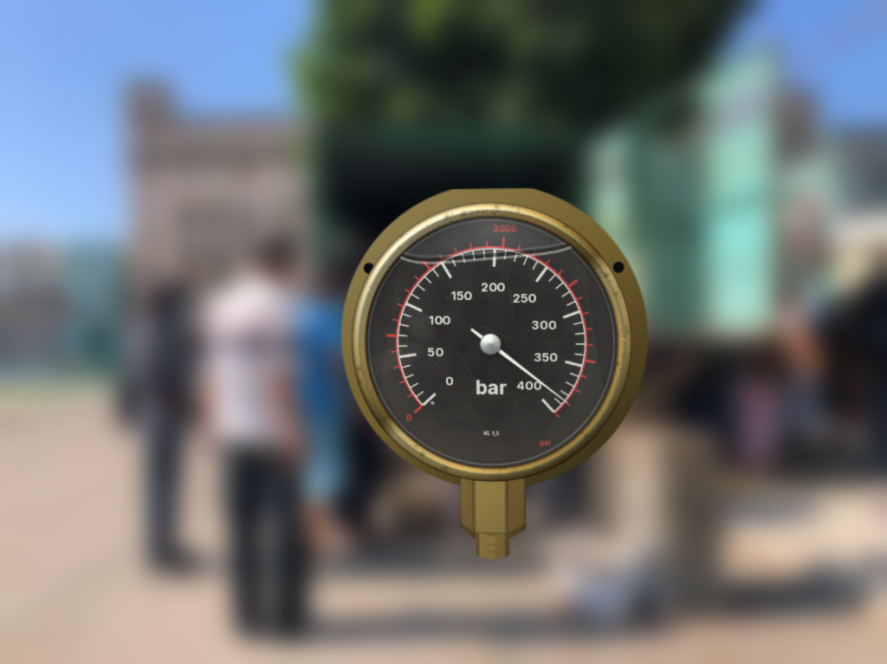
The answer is 385 bar
